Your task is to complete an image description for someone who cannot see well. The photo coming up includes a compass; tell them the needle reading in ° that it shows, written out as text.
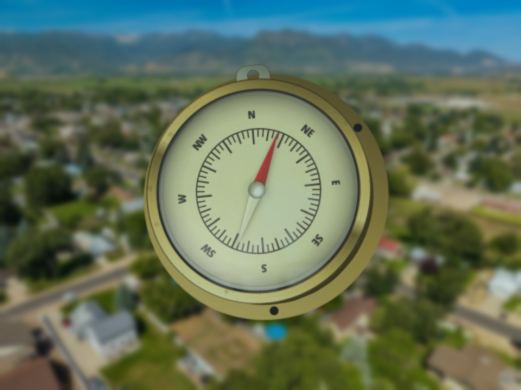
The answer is 25 °
